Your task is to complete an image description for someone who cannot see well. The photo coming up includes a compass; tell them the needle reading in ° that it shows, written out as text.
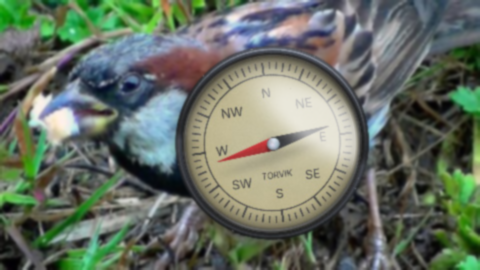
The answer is 260 °
